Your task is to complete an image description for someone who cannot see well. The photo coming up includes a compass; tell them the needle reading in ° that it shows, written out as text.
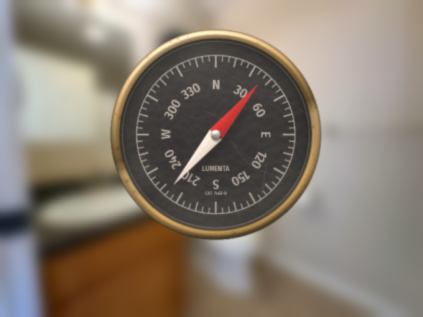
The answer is 40 °
